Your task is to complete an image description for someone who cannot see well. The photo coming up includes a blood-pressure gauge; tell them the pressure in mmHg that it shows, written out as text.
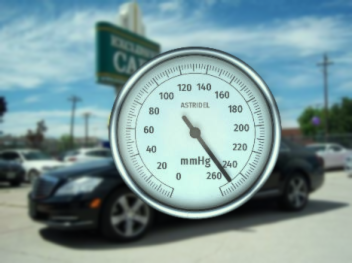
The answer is 250 mmHg
